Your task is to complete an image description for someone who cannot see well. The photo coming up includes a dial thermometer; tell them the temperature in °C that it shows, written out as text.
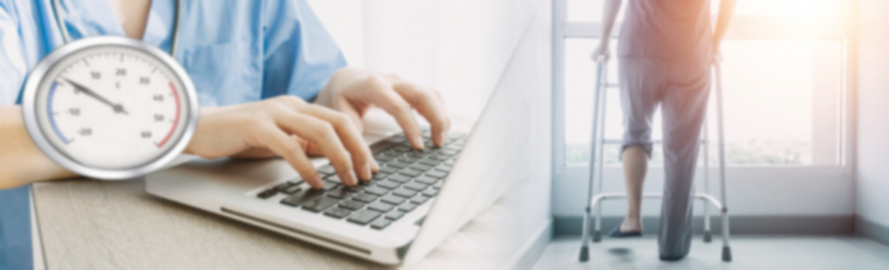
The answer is 2 °C
